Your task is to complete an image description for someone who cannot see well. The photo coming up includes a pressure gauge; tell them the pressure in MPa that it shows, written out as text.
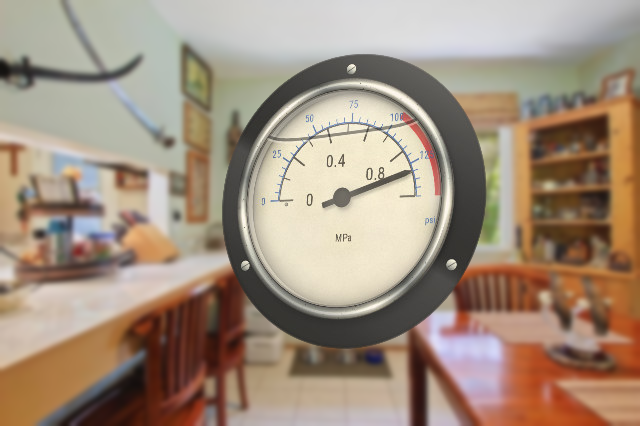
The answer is 0.9 MPa
